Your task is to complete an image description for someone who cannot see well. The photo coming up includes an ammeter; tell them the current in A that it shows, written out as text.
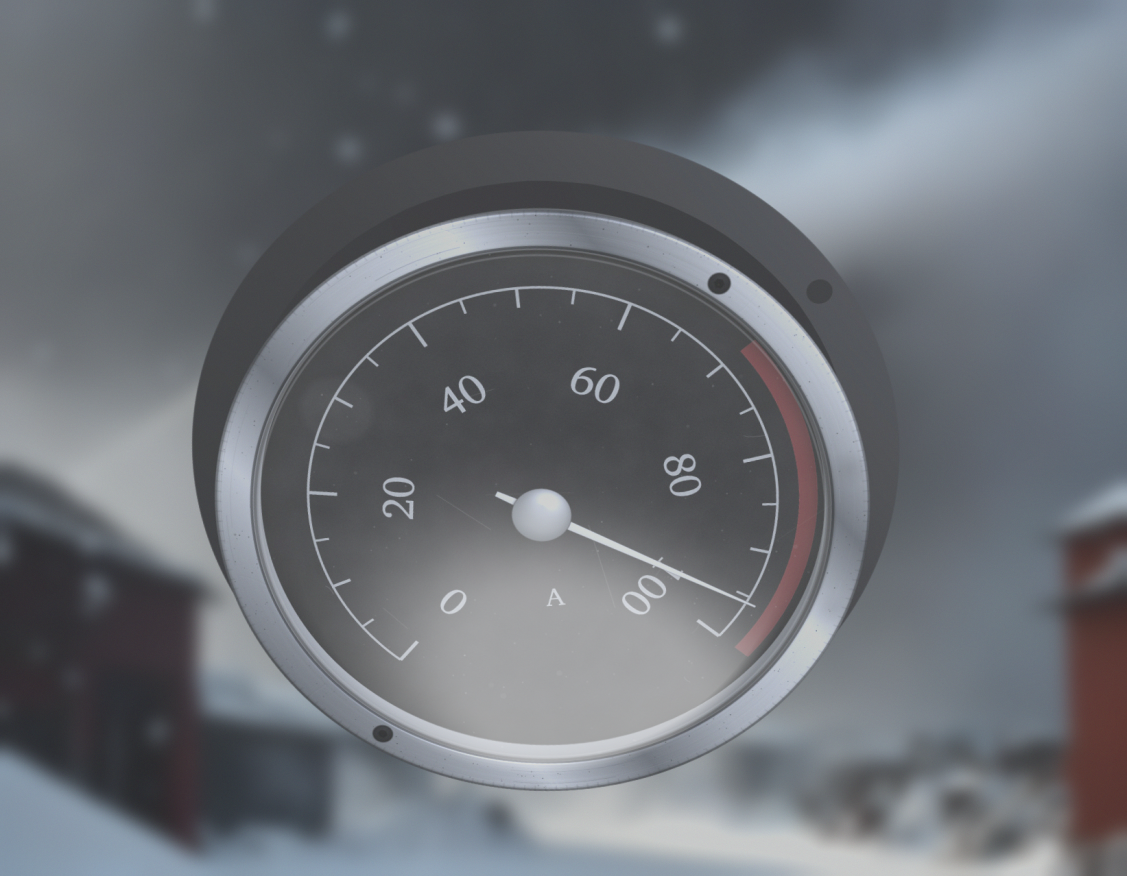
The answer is 95 A
